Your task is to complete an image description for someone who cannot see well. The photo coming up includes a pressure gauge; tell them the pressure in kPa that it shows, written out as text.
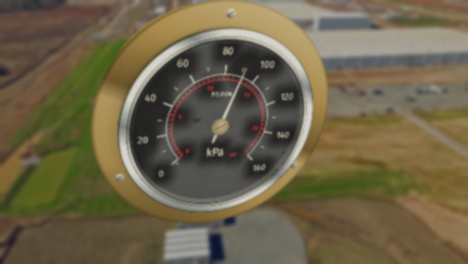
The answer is 90 kPa
